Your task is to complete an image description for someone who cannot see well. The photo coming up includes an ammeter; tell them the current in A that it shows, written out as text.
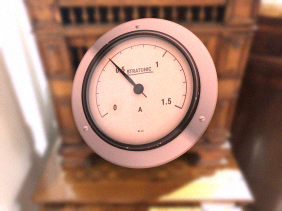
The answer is 0.5 A
